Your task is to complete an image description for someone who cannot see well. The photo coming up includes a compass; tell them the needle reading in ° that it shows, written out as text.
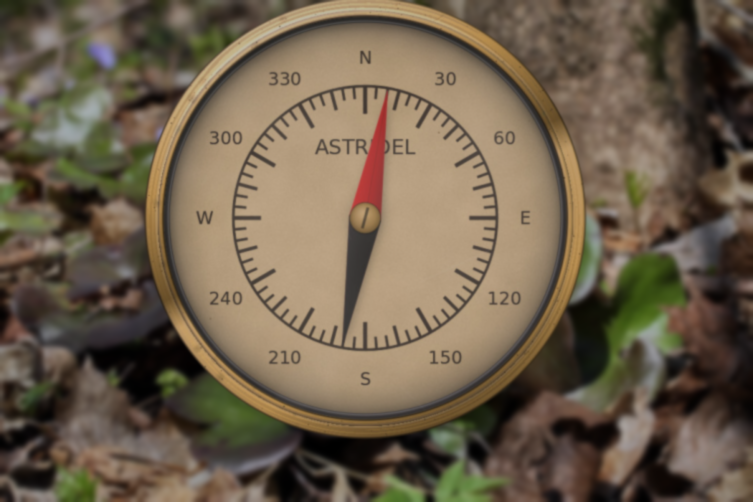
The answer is 10 °
